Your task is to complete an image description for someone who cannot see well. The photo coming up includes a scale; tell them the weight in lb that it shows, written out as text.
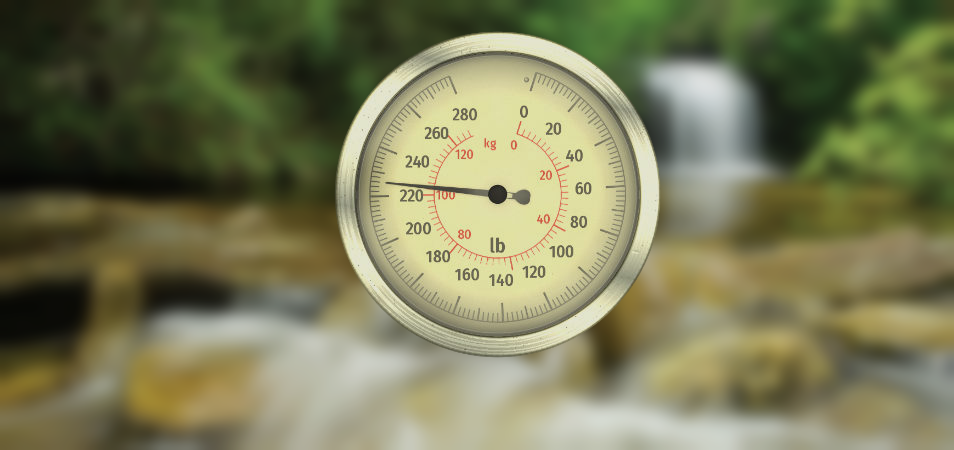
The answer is 226 lb
